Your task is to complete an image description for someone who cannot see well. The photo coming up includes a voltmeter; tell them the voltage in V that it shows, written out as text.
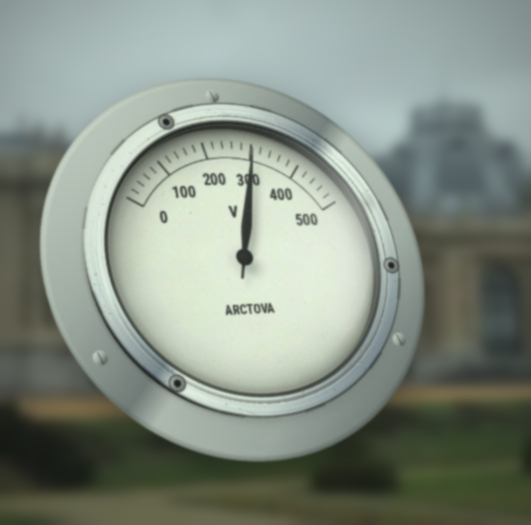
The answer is 300 V
